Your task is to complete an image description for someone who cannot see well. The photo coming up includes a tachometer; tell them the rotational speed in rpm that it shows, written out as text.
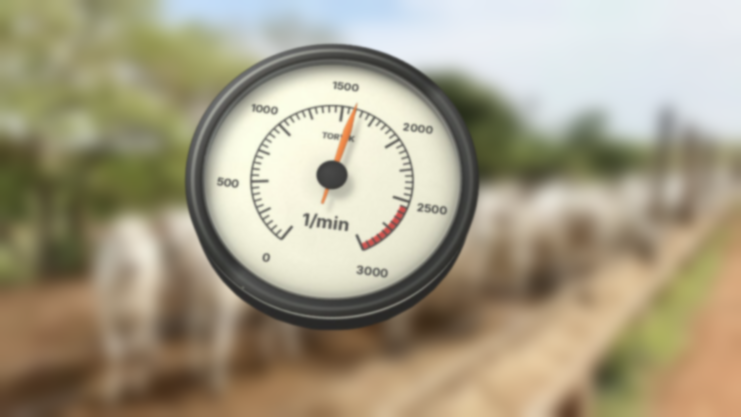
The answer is 1600 rpm
